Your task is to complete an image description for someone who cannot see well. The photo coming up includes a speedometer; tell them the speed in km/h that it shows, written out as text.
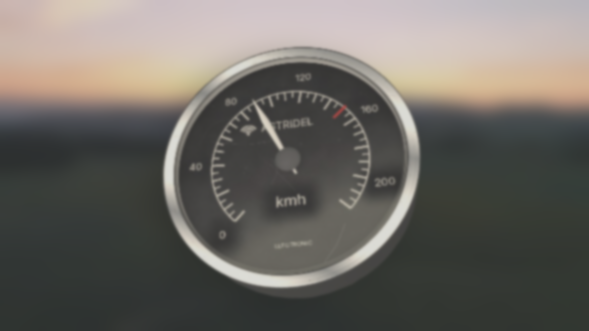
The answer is 90 km/h
